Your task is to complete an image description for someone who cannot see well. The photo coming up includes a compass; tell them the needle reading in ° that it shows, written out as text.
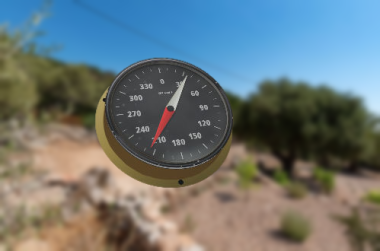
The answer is 215 °
